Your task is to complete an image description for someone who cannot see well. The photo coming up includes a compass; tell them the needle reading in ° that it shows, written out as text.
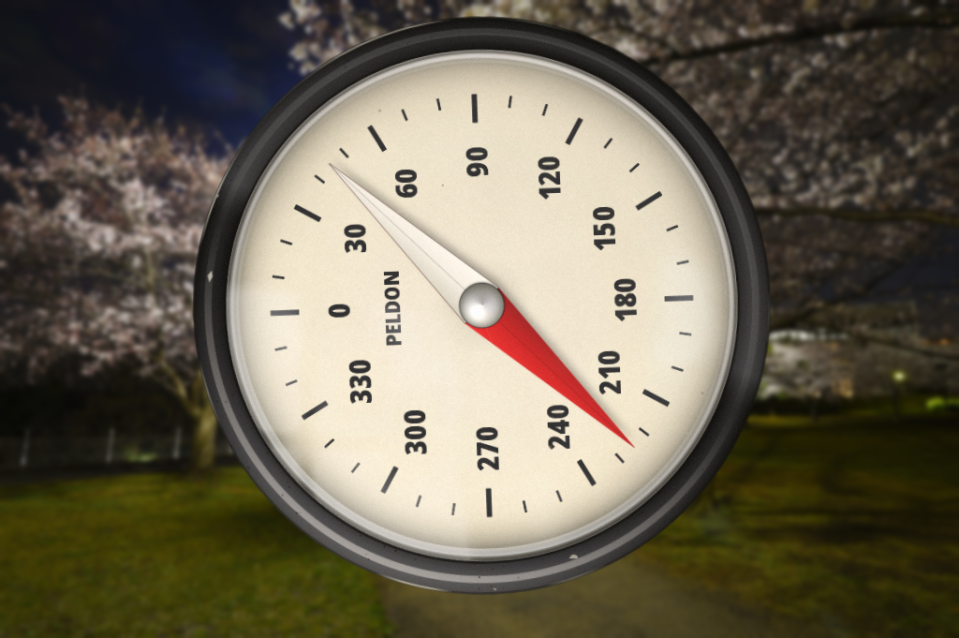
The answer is 225 °
